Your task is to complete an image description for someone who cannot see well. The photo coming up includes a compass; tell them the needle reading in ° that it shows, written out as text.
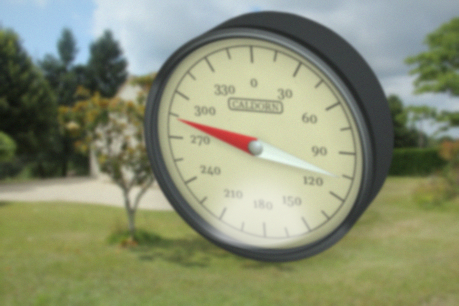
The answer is 285 °
